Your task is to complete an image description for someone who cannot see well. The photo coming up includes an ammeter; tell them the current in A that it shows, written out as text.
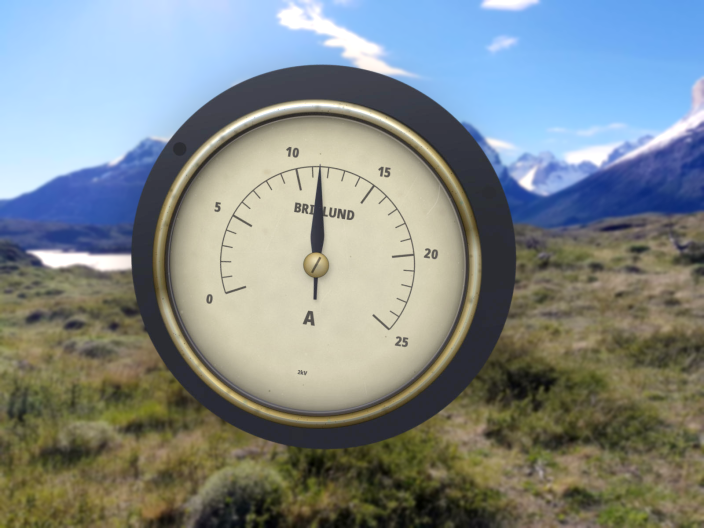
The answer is 11.5 A
